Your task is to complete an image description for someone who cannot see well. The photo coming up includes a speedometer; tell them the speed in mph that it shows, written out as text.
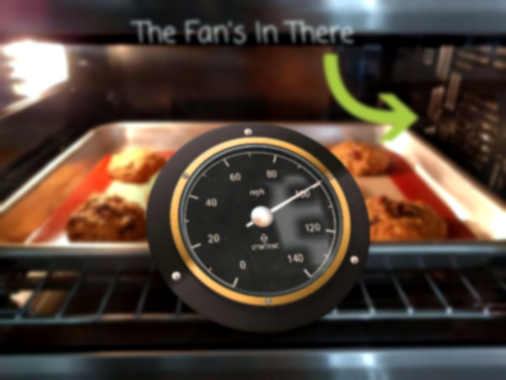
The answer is 100 mph
